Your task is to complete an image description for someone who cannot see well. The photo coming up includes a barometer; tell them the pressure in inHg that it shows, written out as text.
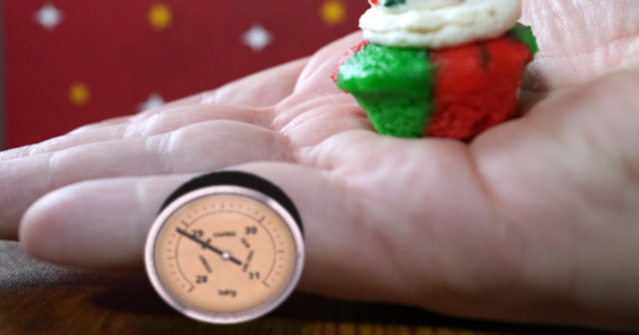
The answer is 28.9 inHg
